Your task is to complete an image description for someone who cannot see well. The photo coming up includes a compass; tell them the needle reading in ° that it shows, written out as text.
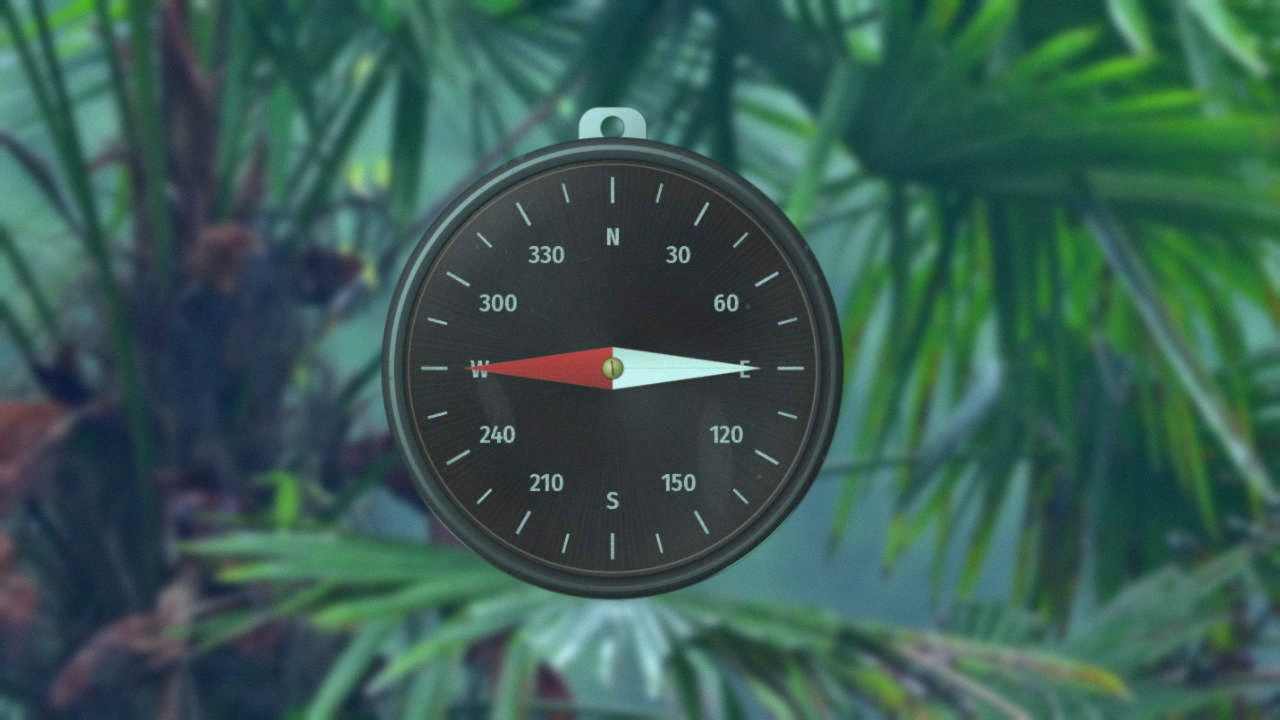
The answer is 270 °
